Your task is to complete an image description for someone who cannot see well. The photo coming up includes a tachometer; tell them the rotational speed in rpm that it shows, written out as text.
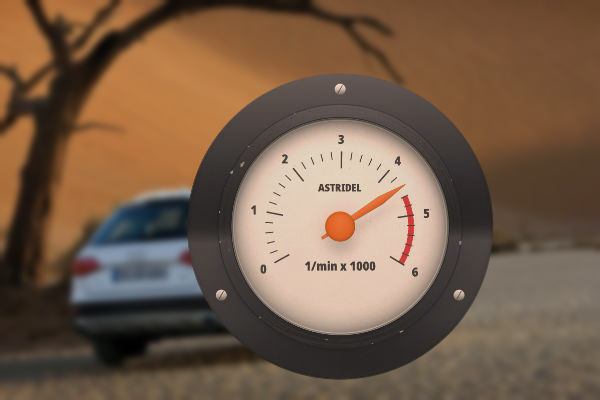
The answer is 4400 rpm
